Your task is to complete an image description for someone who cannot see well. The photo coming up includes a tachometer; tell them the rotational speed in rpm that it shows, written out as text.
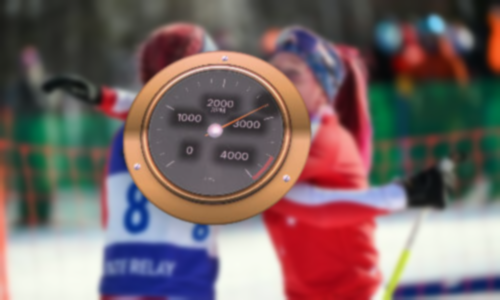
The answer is 2800 rpm
